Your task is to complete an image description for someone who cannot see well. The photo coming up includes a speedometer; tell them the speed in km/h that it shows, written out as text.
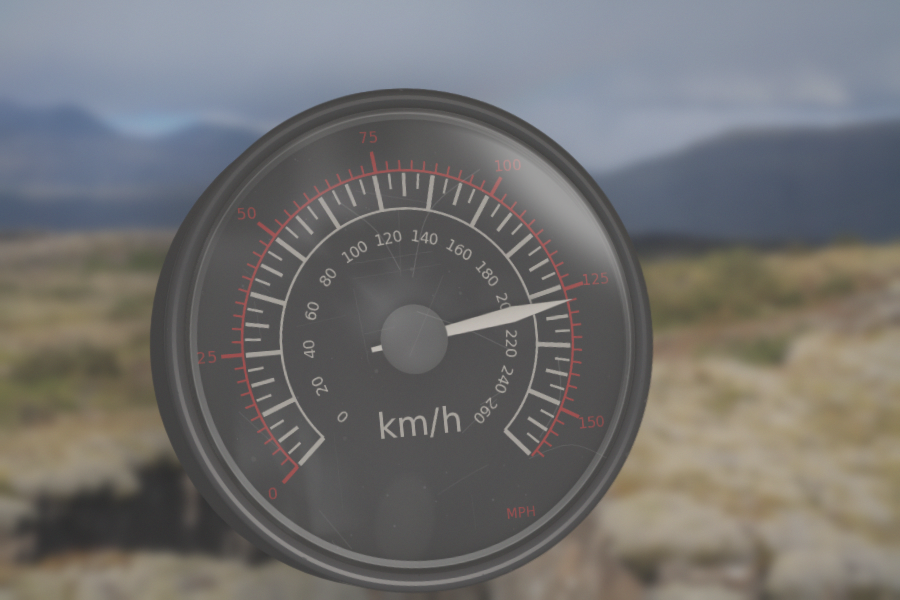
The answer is 205 km/h
